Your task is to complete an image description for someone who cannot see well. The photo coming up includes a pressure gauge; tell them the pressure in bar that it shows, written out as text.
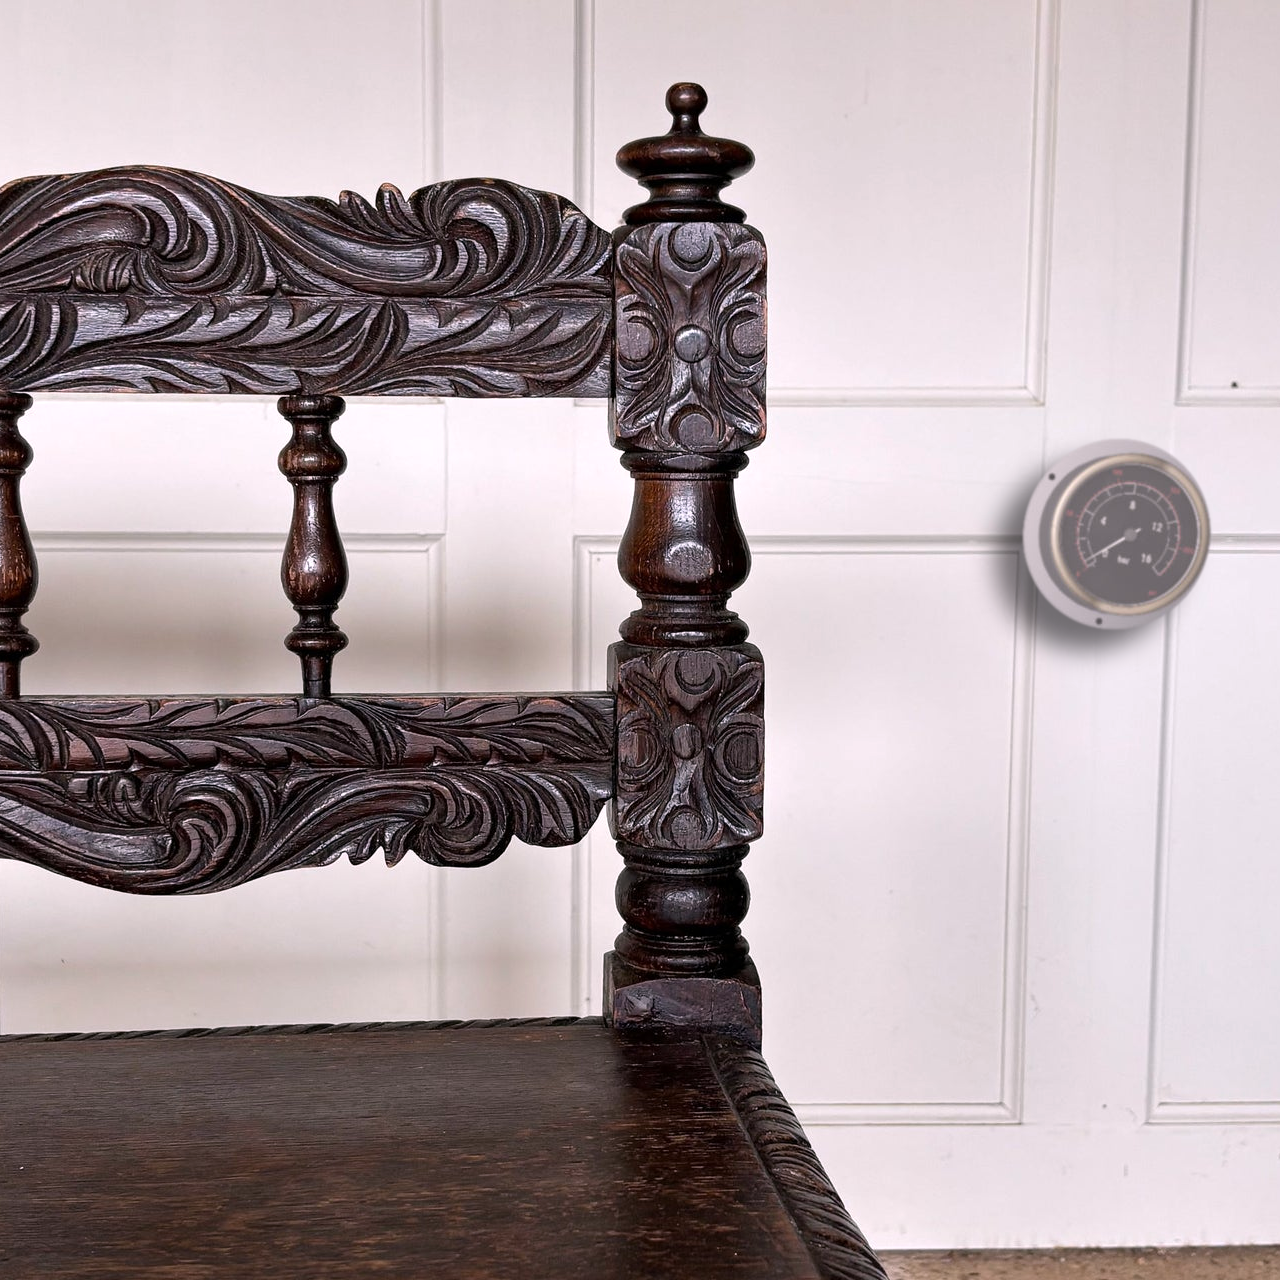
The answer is 0.5 bar
